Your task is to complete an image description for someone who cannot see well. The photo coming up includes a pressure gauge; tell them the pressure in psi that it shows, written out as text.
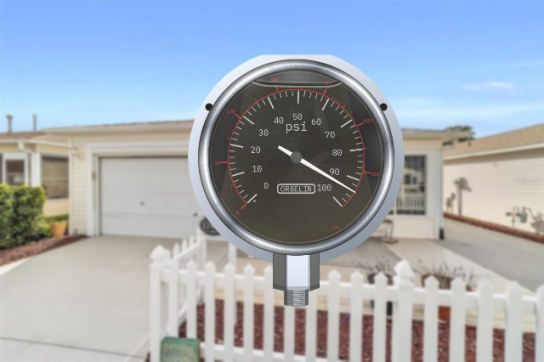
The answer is 94 psi
